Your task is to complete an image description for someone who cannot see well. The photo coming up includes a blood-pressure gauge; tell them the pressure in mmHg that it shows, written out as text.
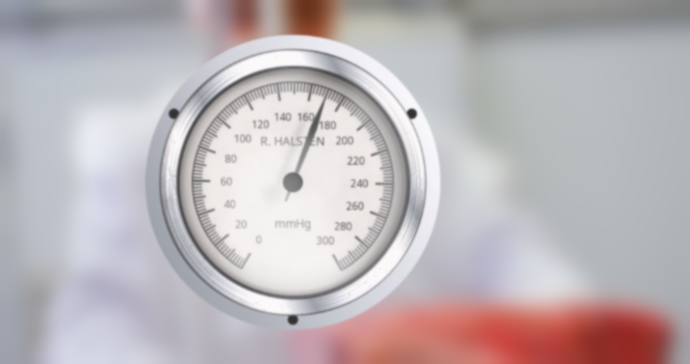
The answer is 170 mmHg
